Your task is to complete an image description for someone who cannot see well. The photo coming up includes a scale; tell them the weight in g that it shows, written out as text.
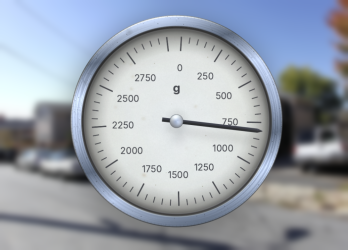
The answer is 800 g
